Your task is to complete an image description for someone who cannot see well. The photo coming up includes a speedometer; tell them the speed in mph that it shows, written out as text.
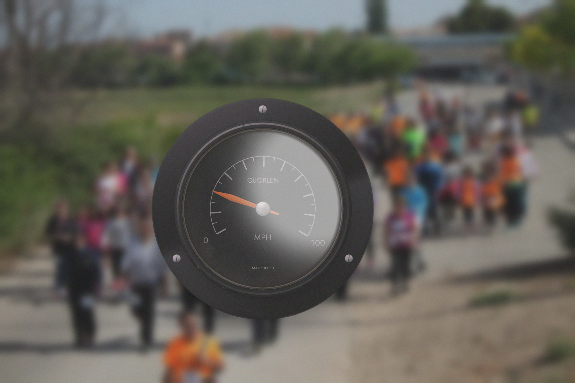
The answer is 20 mph
